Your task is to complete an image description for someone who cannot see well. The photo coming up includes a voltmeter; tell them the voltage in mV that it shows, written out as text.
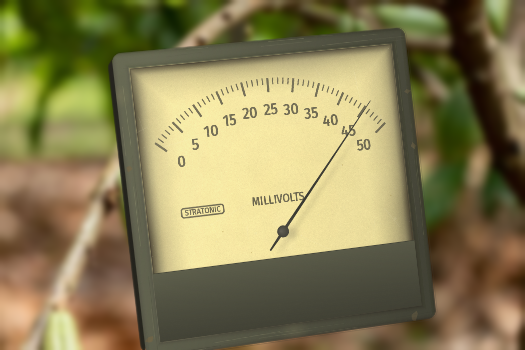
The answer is 45 mV
